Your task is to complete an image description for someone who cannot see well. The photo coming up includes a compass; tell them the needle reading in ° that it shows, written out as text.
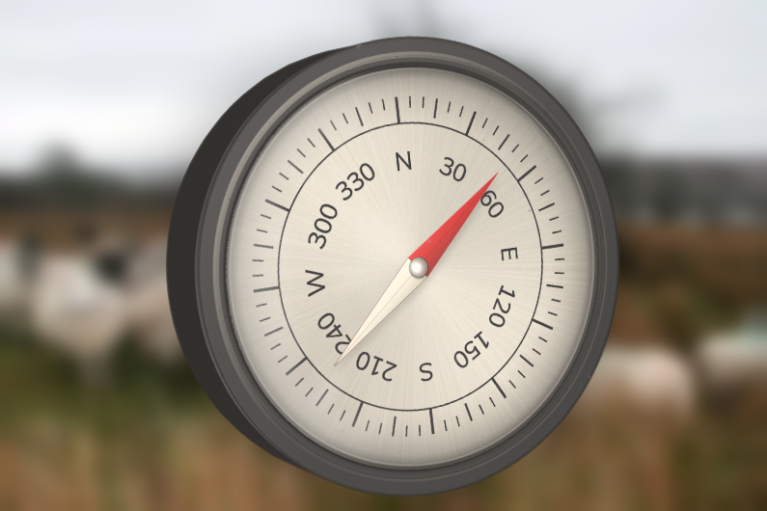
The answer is 50 °
